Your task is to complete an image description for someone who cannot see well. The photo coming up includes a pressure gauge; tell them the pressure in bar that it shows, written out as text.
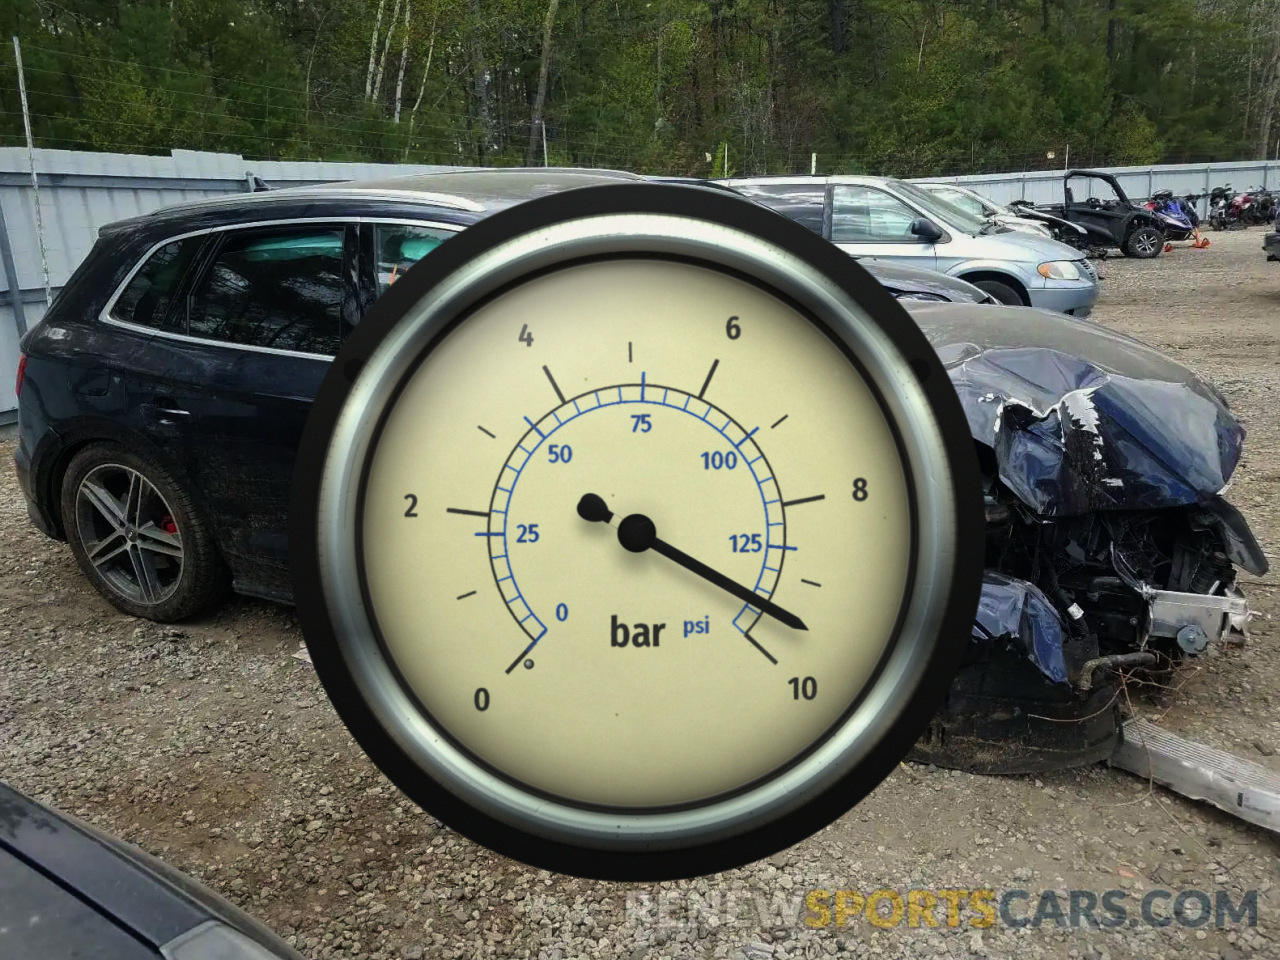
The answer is 9.5 bar
